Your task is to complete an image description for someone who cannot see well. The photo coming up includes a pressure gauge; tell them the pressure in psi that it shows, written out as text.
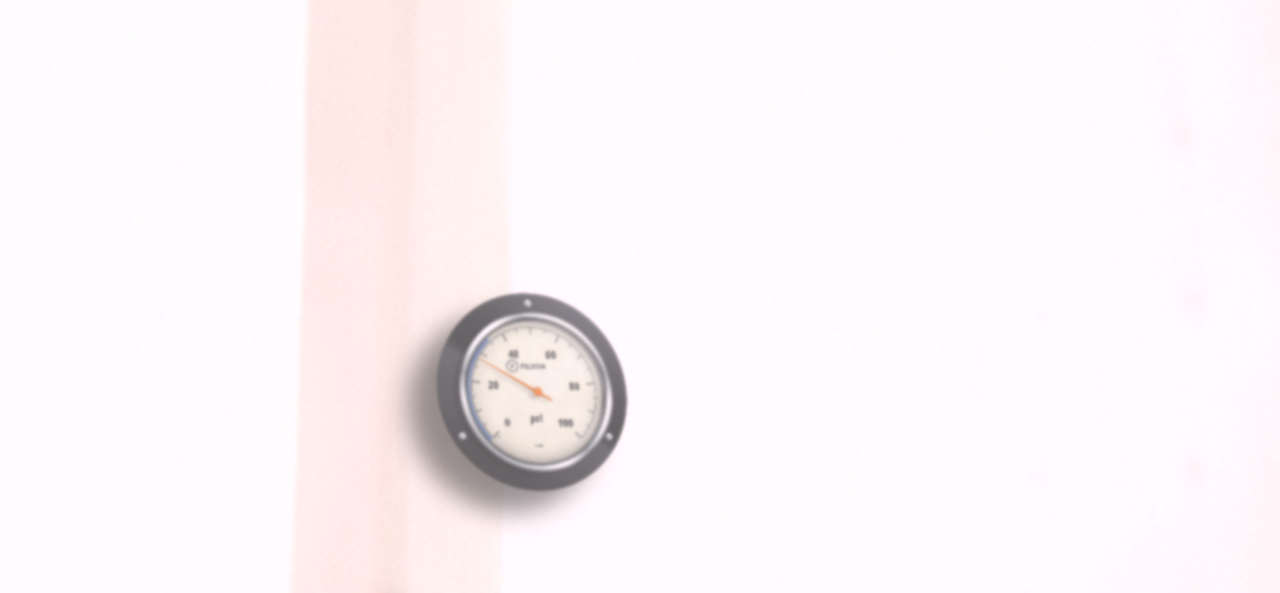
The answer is 27.5 psi
